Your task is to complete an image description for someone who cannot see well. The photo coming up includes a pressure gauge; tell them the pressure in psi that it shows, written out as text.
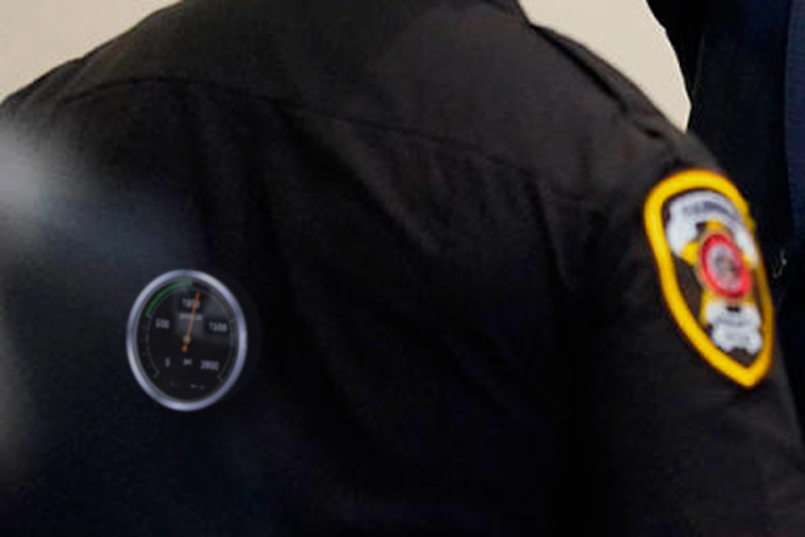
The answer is 1100 psi
